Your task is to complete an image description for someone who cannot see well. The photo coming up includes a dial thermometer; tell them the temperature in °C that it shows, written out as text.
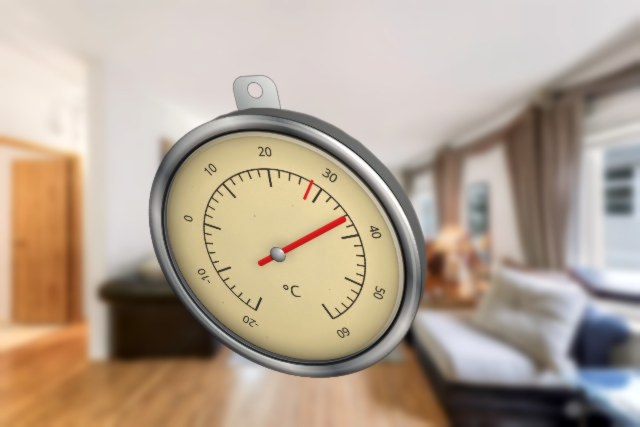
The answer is 36 °C
